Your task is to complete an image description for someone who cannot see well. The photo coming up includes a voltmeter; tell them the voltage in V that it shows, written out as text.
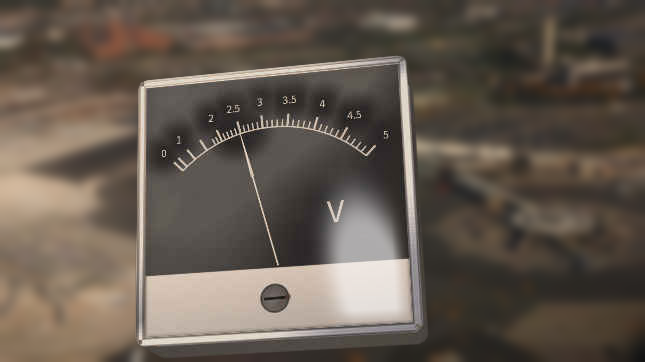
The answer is 2.5 V
